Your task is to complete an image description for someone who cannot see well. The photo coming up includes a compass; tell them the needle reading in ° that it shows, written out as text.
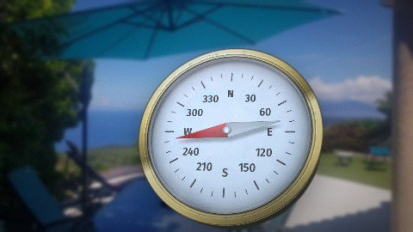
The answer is 260 °
